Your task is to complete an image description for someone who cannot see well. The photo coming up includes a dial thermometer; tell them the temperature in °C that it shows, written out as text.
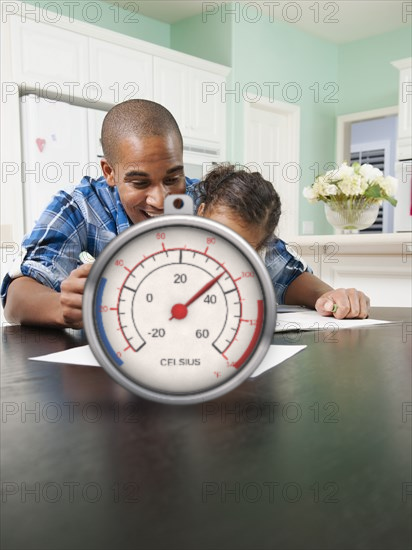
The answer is 34 °C
